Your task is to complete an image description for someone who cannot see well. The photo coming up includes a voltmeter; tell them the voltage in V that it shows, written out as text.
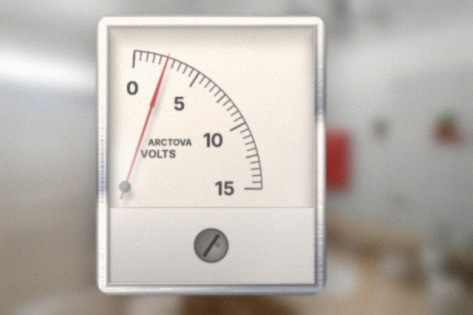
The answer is 2.5 V
